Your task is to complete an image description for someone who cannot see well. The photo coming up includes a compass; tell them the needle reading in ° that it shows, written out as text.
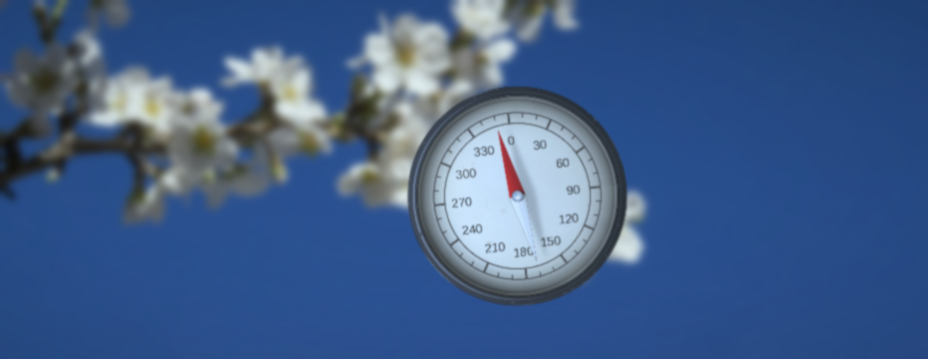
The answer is 350 °
